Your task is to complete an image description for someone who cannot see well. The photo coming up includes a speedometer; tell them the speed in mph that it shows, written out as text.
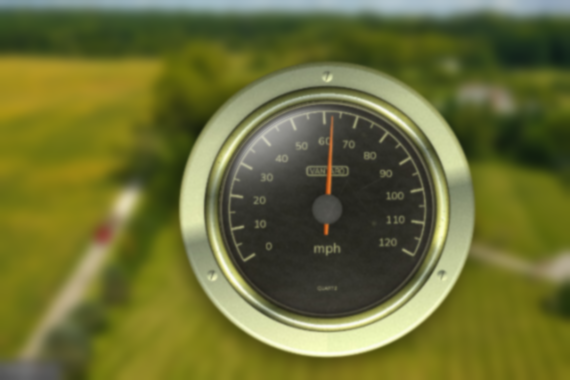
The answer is 62.5 mph
